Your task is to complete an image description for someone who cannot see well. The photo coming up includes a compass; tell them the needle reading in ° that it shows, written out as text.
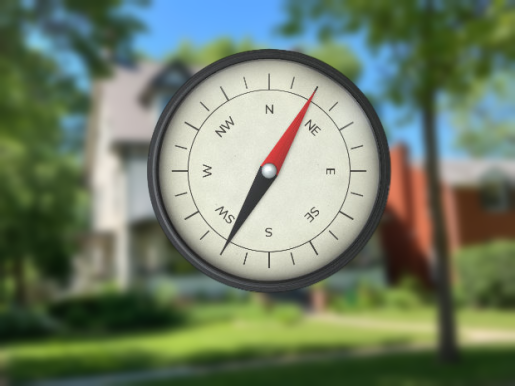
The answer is 30 °
